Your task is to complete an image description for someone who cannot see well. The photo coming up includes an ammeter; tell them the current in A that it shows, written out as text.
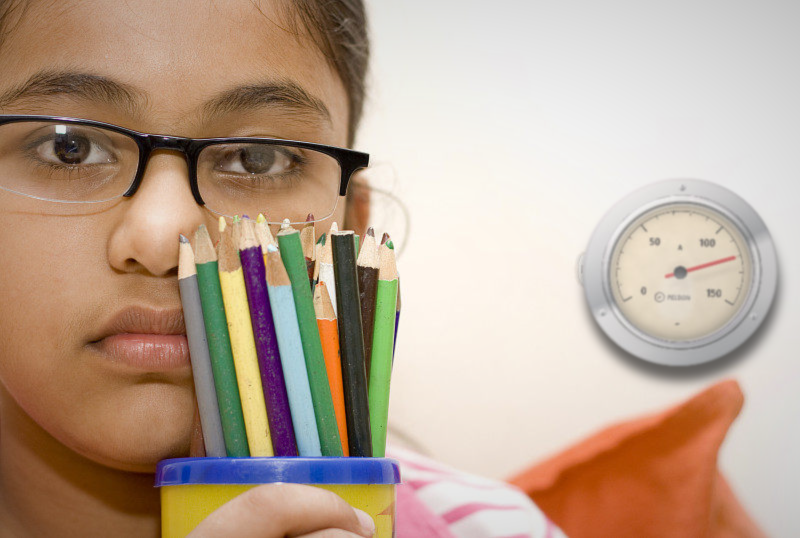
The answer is 120 A
